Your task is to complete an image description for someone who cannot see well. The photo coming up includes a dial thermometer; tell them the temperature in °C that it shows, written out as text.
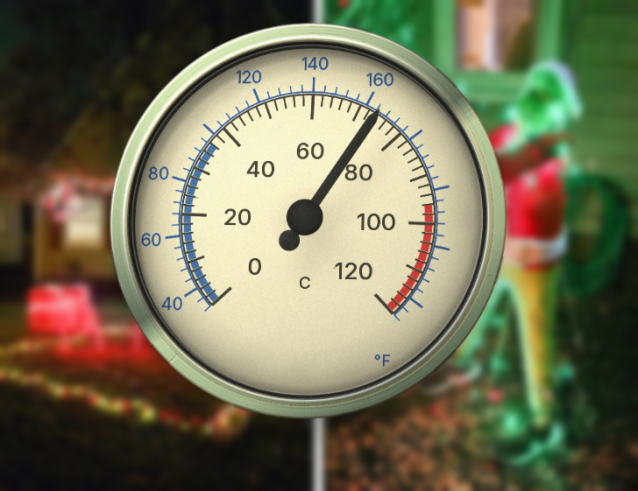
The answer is 74 °C
